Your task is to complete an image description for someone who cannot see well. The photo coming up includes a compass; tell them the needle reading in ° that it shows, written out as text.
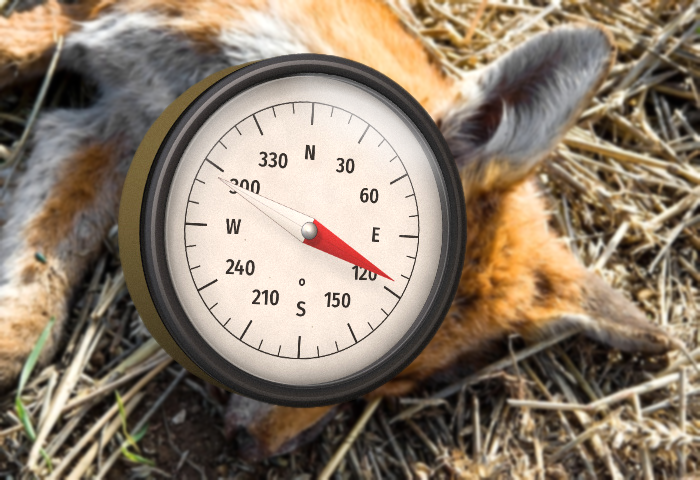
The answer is 115 °
